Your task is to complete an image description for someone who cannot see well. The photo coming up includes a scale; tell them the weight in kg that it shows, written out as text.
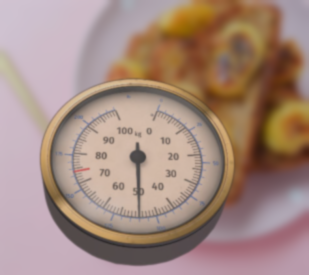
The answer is 50 kg
